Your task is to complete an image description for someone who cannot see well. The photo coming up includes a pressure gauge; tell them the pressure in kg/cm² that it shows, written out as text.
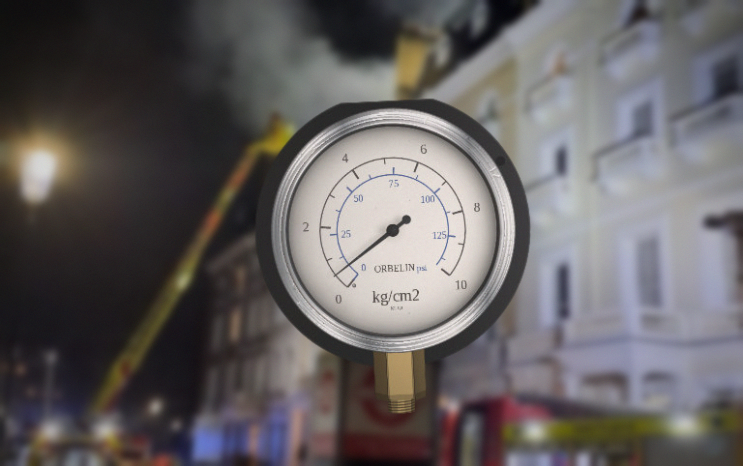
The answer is 0.5 kg/cm²
